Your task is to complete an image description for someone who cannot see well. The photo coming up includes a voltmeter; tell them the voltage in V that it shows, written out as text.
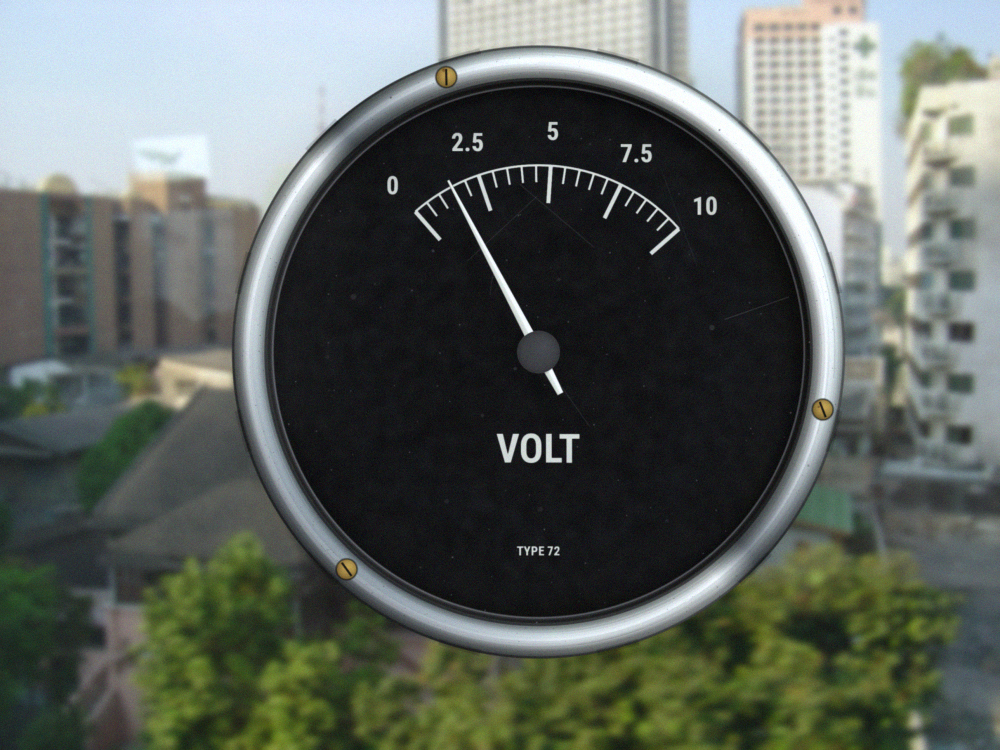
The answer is 1.5 V
